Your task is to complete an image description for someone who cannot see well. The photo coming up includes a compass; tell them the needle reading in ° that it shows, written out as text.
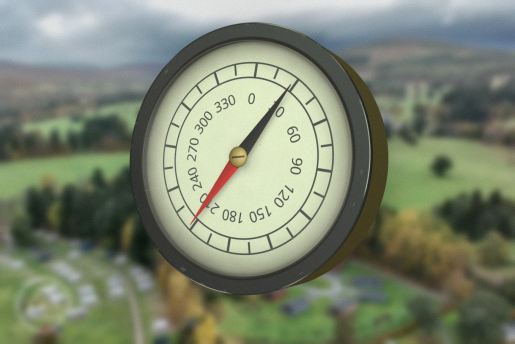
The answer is 210 °
